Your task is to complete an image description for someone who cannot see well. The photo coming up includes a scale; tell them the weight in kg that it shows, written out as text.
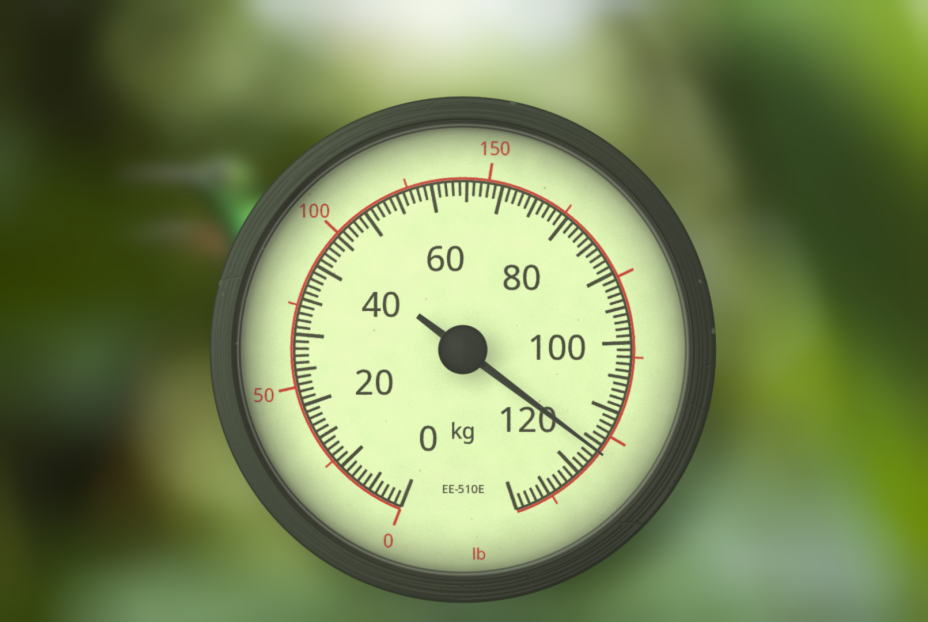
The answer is 116 kg
